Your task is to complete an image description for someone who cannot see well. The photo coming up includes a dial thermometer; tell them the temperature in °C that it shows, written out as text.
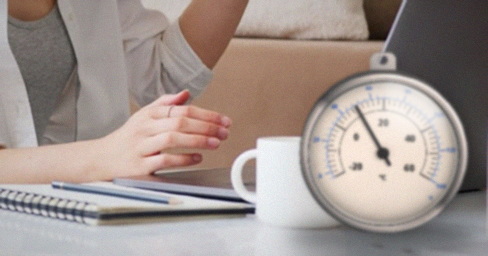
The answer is 10 °C
